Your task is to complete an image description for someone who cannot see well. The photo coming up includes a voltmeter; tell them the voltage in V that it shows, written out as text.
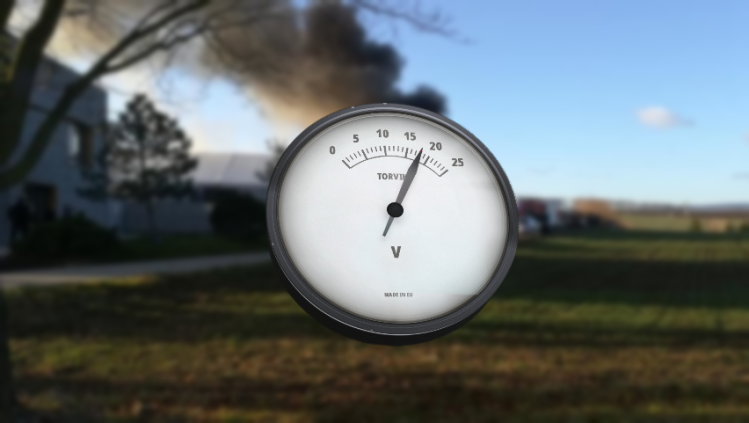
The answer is 18 V
